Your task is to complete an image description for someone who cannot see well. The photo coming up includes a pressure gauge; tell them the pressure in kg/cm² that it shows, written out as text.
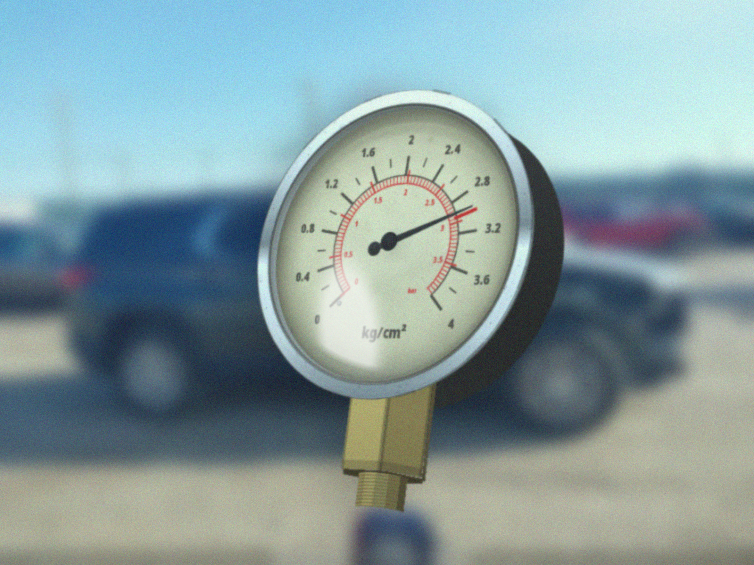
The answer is 3 kg/cm²
